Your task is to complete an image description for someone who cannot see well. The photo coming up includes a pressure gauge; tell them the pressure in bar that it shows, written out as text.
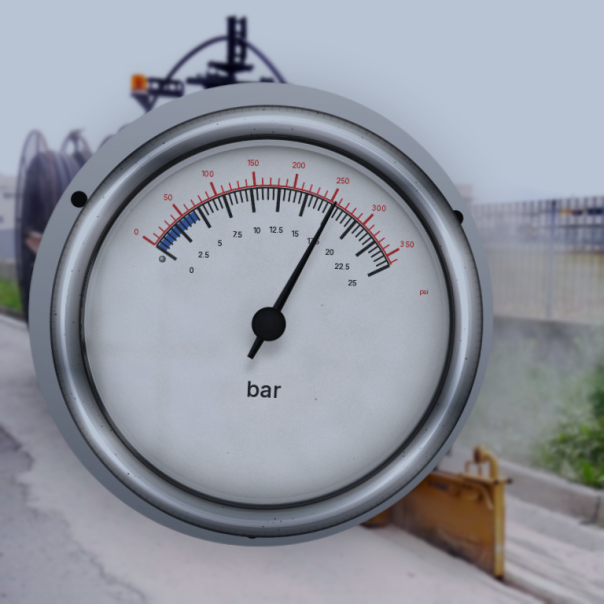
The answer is 17.5 bar
